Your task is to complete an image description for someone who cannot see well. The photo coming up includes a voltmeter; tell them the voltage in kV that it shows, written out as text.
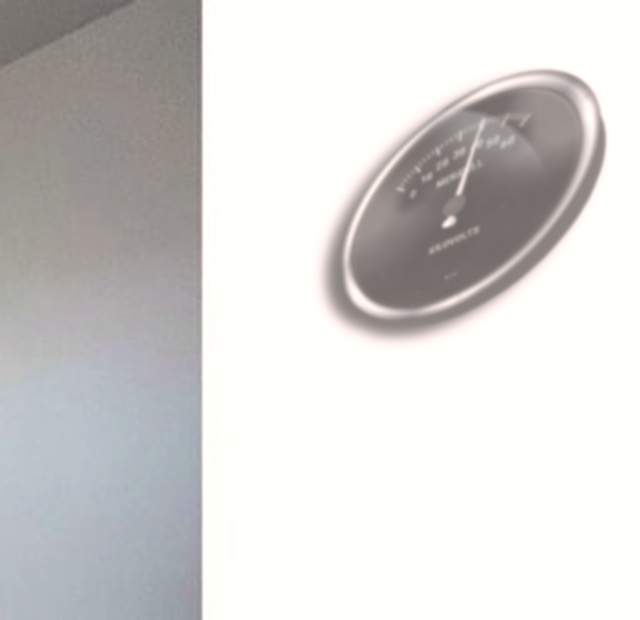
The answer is 40 kV
